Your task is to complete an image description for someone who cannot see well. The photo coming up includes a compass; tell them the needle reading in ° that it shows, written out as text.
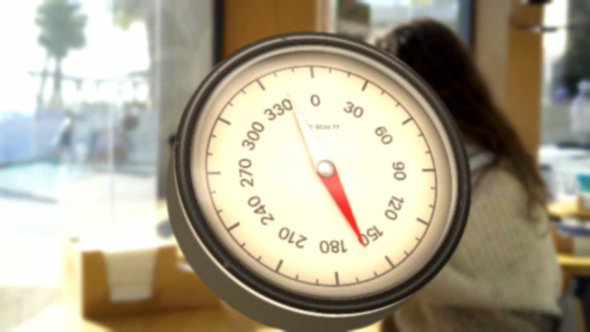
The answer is 160 °
